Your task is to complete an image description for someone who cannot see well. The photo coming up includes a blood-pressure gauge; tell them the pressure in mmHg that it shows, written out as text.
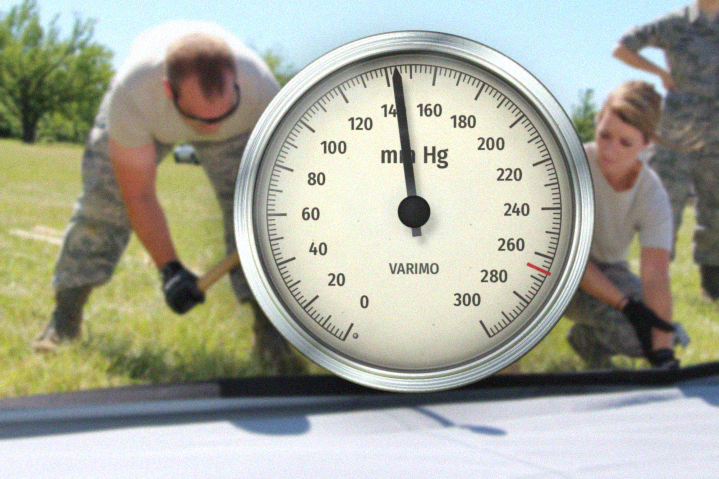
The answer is 144 mmHg
